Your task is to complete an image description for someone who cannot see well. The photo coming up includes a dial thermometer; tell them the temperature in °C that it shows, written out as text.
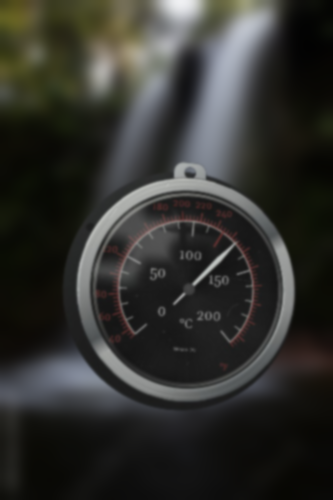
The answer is 130 °C
